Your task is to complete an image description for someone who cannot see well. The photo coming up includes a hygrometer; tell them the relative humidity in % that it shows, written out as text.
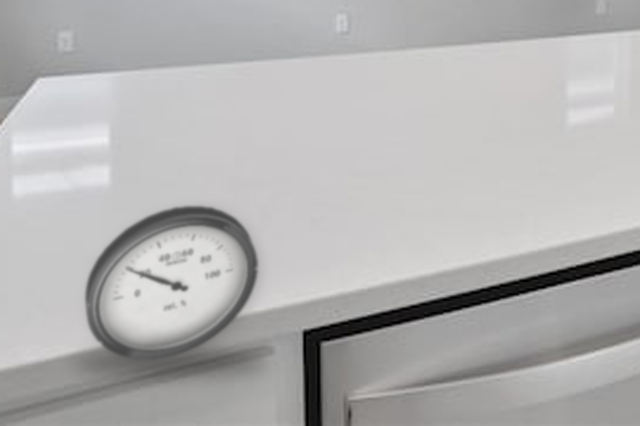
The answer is 20 %
